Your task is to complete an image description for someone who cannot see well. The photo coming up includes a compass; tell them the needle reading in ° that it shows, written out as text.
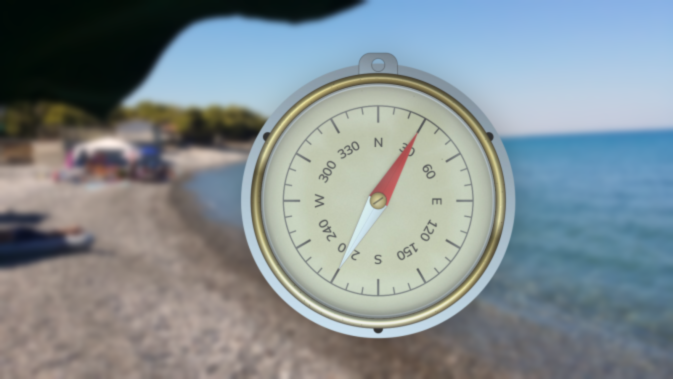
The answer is 30 °
